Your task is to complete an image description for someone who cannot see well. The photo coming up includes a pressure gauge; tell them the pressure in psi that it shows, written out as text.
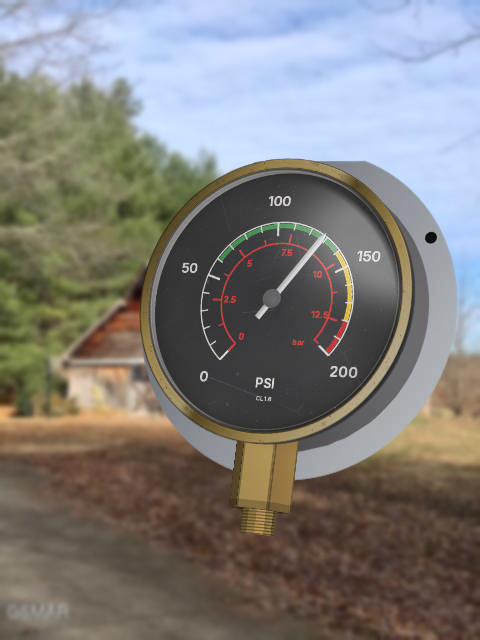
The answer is 130 psi
